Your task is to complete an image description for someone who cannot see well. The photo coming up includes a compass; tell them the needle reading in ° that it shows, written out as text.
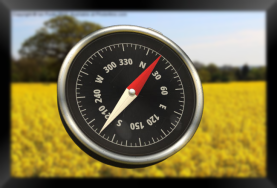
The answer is 15 °
